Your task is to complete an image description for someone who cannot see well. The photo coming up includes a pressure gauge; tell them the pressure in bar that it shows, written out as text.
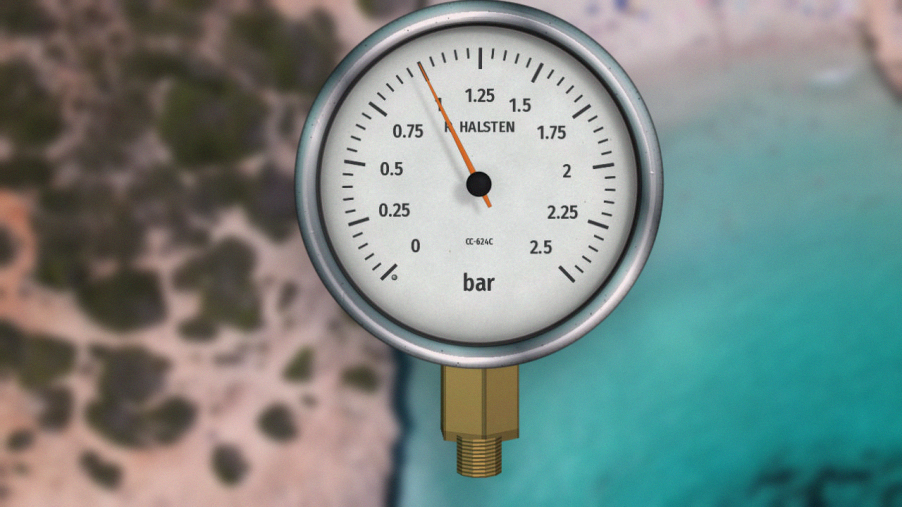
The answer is 1 bar
